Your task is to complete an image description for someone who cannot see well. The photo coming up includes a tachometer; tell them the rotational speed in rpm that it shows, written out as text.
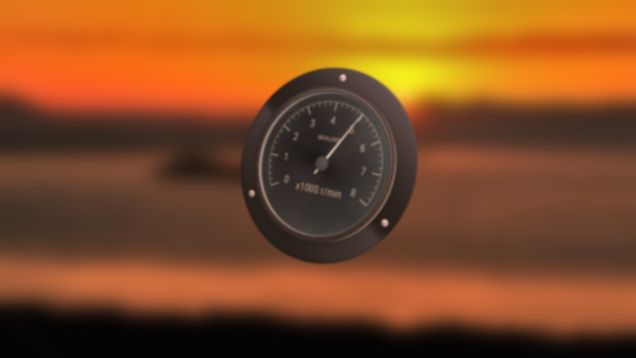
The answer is 5000 rpm
